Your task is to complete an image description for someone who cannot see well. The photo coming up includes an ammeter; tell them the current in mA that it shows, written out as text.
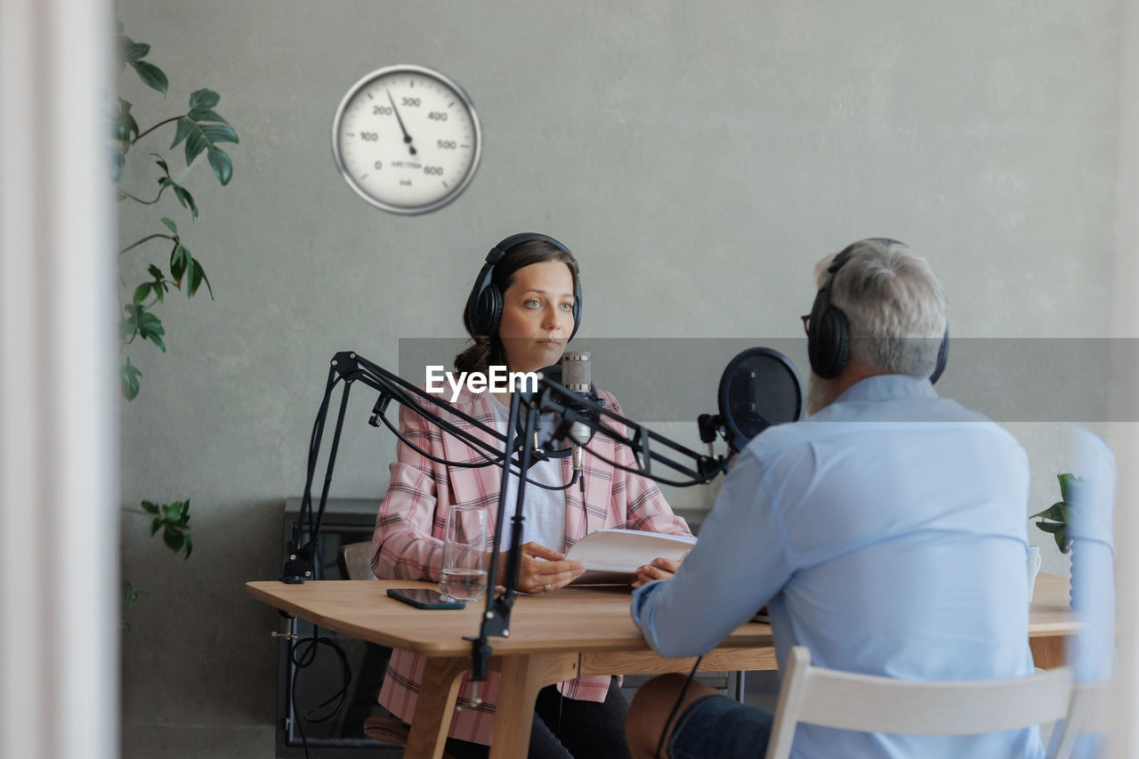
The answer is 240 mA
